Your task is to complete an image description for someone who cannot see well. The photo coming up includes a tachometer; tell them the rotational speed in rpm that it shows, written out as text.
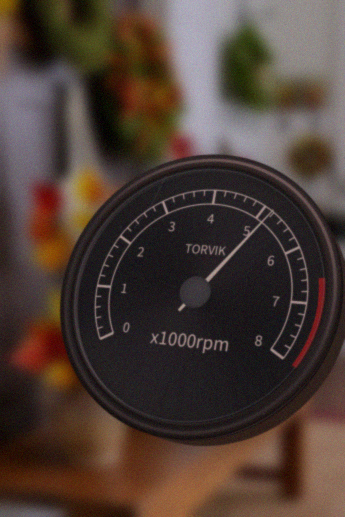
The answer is 5200 rpm
